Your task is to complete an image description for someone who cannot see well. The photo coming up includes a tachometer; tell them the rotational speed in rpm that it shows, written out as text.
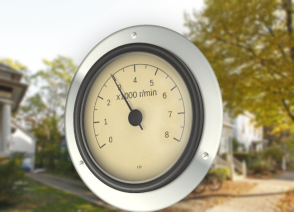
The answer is 3000 rpm
